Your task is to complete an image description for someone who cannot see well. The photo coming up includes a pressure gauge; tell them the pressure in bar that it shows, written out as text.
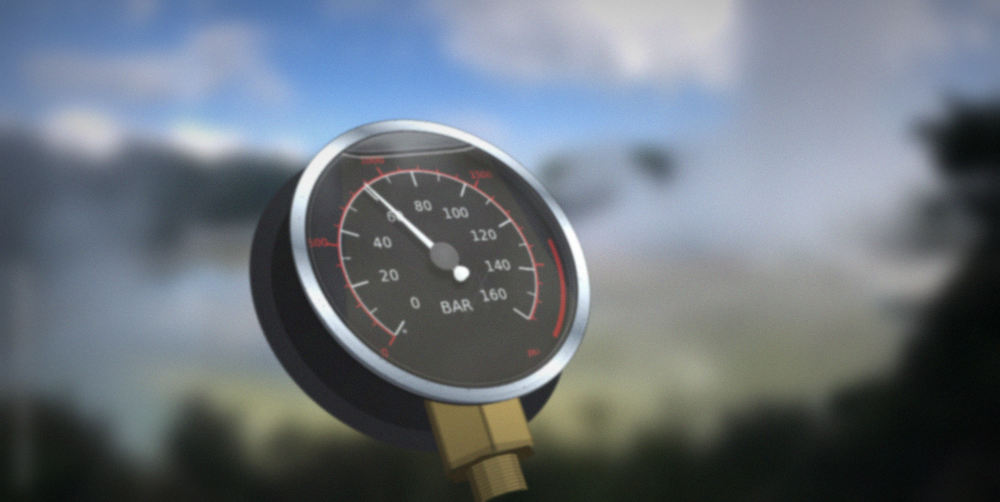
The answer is 60 bar
